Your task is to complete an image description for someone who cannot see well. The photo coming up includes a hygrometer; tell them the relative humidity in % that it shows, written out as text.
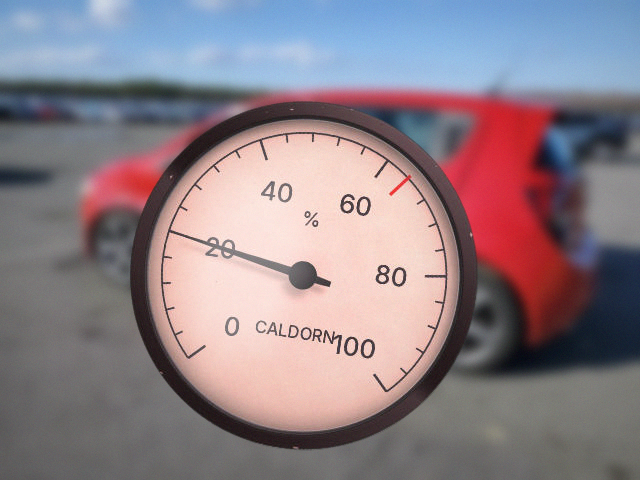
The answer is 20 %
